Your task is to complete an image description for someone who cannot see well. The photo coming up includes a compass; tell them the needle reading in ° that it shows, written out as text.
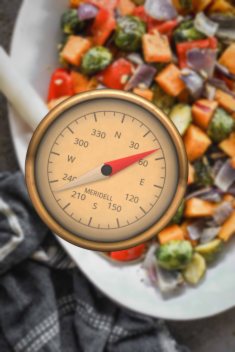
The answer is 50 °
